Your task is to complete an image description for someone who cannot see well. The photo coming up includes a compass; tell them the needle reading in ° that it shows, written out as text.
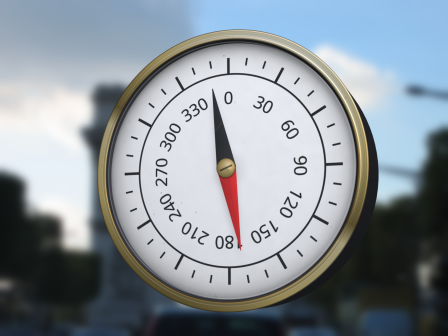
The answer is 170 °
